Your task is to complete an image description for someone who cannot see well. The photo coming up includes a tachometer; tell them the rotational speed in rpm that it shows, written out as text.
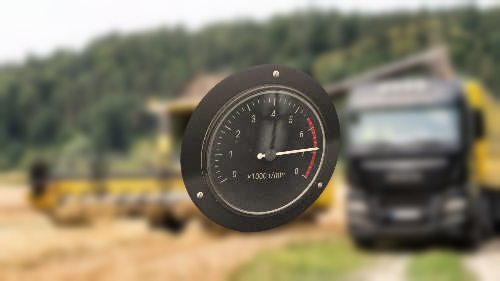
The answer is 6800 rpm
